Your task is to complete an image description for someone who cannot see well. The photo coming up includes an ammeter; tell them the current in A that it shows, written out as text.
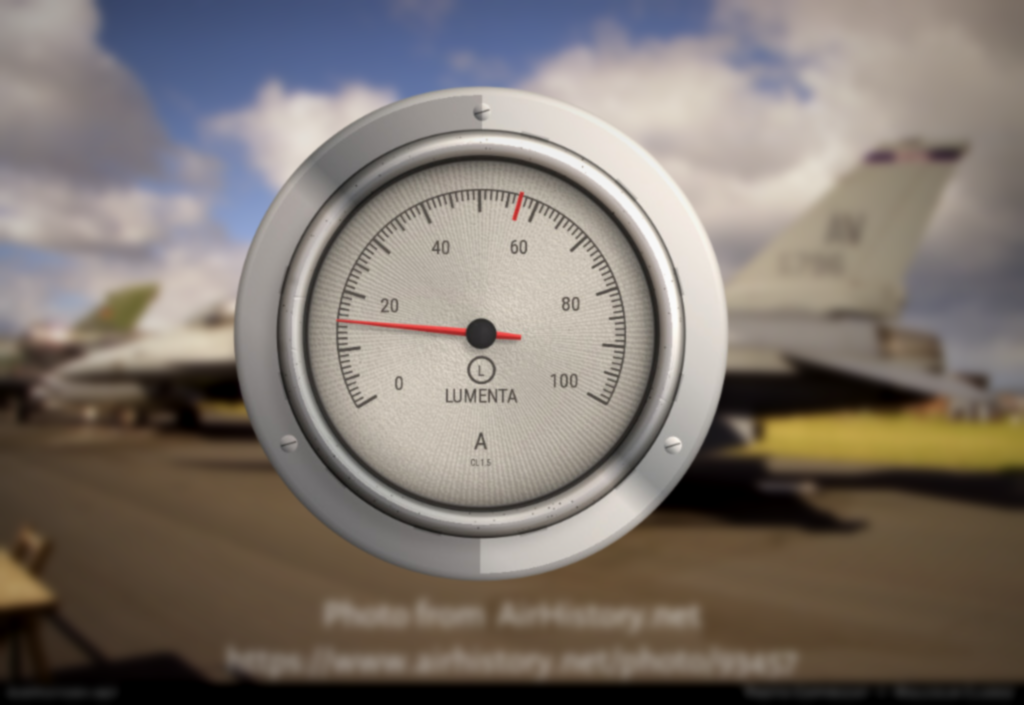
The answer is 15 A
